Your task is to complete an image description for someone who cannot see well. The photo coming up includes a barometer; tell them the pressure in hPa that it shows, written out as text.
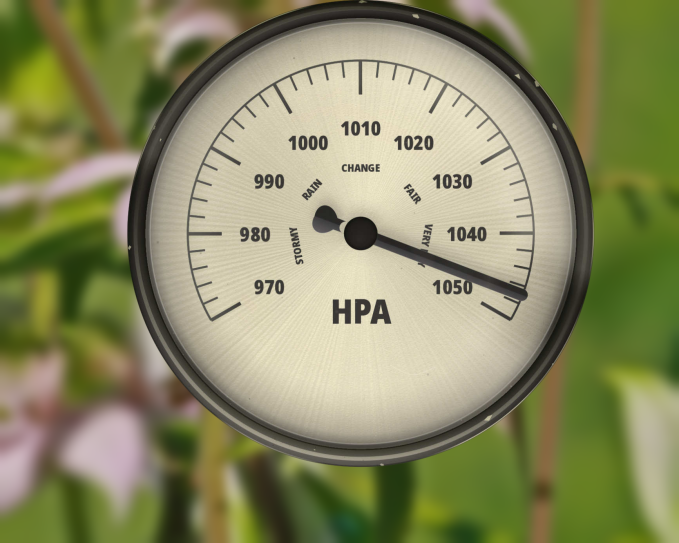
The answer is 1047 hPa
